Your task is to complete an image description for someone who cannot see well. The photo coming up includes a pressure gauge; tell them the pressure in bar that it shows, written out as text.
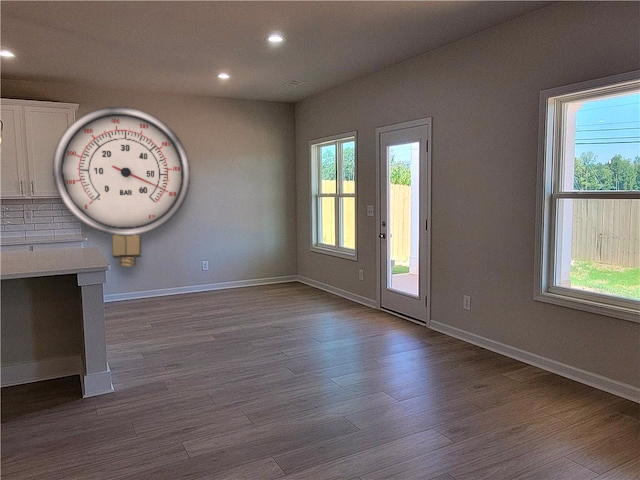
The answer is 55 bar
